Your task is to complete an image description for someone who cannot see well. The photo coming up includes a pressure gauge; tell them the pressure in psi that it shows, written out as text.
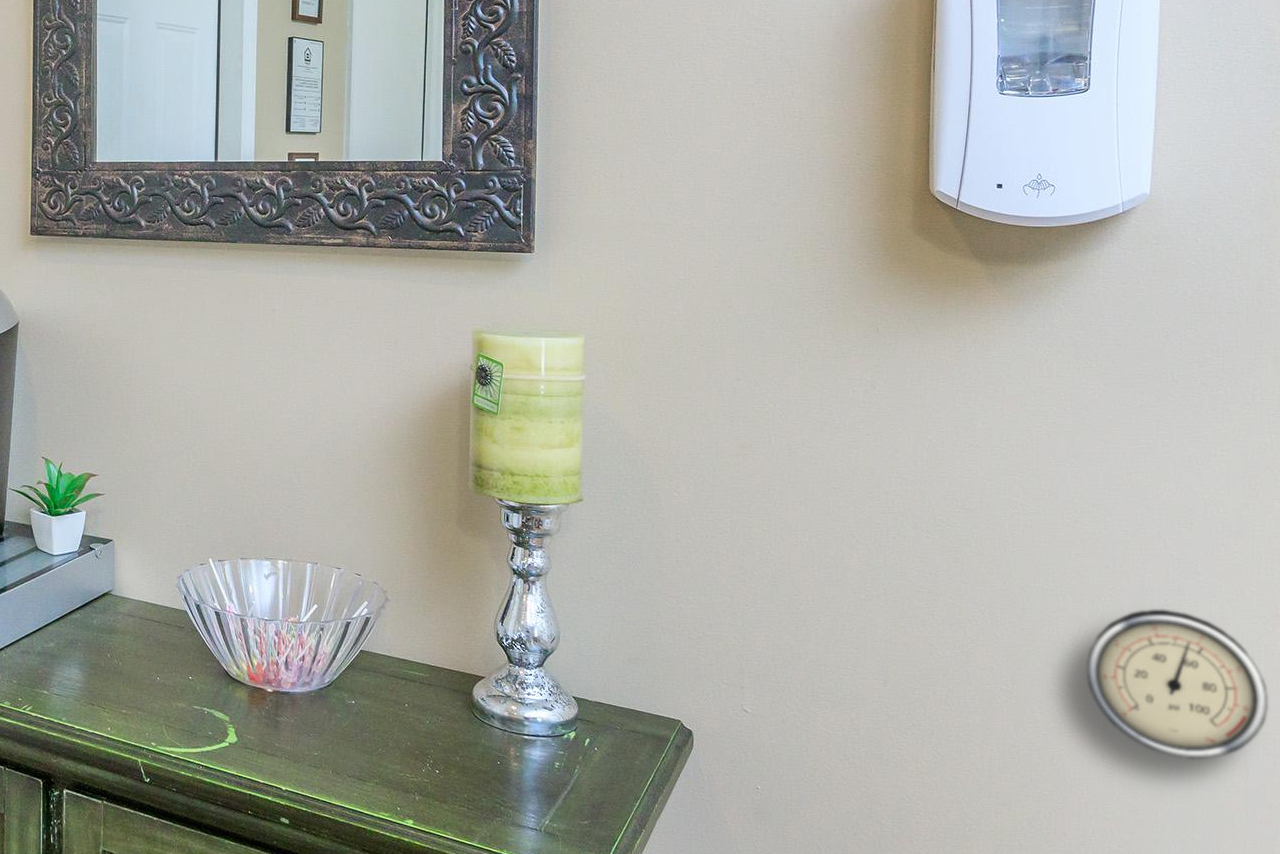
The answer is 55 psi
